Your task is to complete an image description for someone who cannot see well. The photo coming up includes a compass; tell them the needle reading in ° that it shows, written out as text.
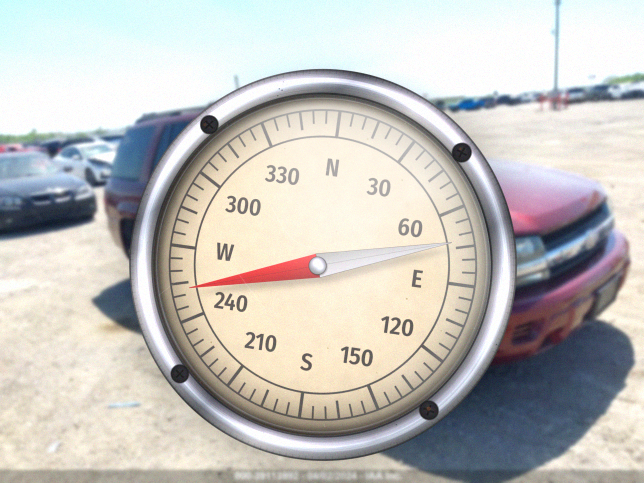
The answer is 252.5 °
